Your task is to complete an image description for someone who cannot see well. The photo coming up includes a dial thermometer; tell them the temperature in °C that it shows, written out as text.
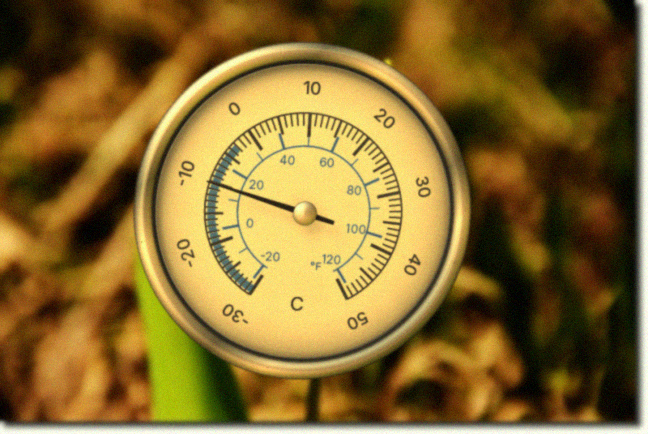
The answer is -10 °C
